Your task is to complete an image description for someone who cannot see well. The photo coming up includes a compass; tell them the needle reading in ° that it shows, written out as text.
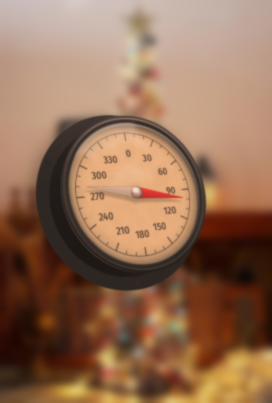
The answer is 100 °
